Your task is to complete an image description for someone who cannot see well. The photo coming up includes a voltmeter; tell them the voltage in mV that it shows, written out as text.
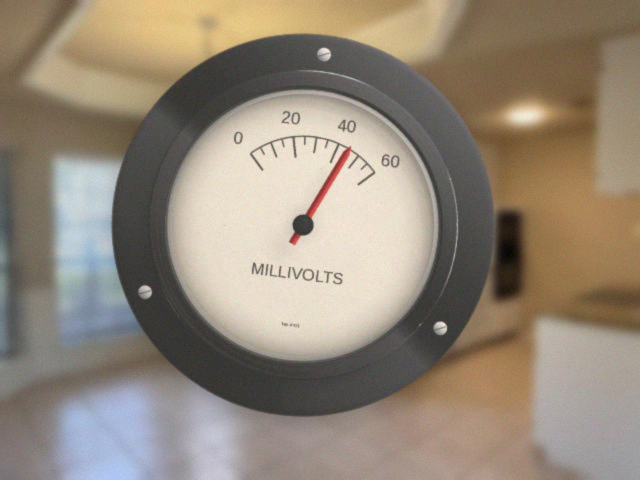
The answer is 45 mV
